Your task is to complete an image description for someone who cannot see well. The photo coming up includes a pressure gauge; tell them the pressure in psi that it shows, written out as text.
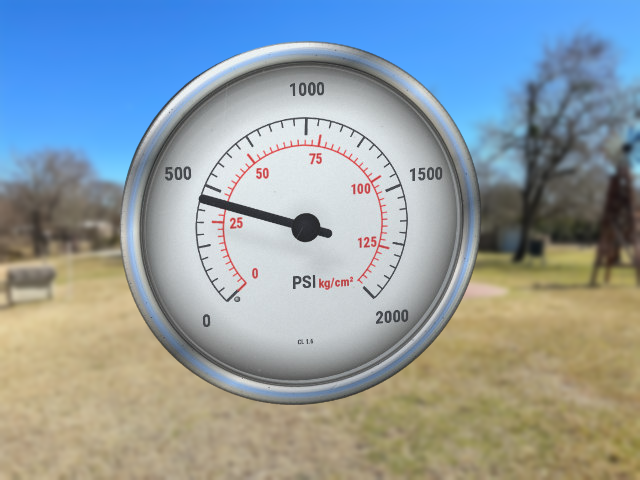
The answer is 450 psi
